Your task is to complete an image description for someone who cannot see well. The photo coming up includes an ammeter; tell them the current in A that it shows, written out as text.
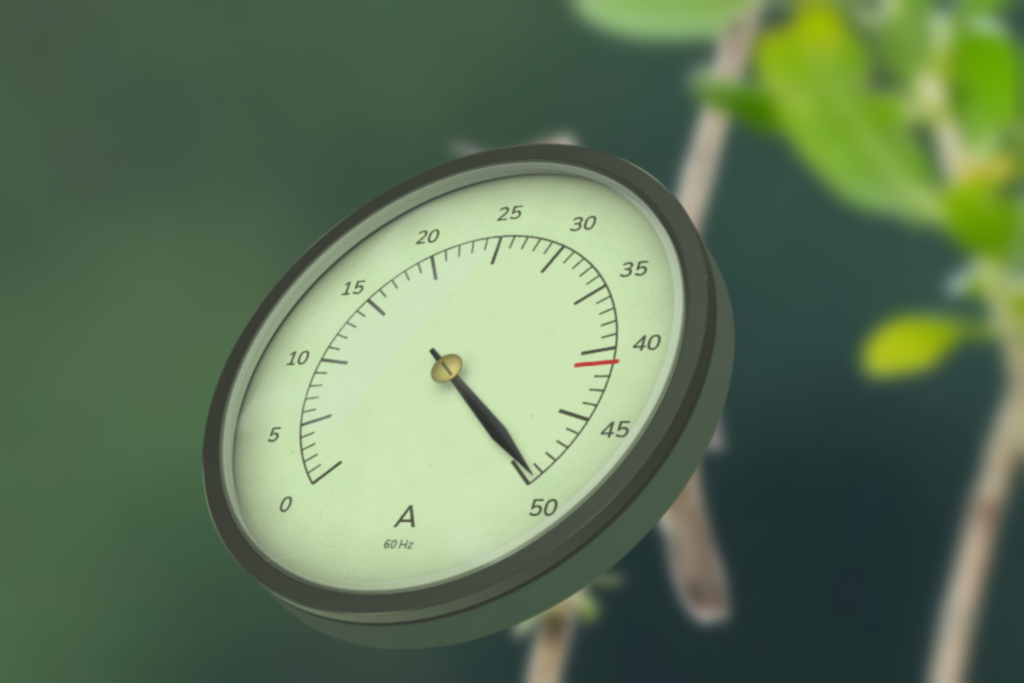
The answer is 49.5 A
